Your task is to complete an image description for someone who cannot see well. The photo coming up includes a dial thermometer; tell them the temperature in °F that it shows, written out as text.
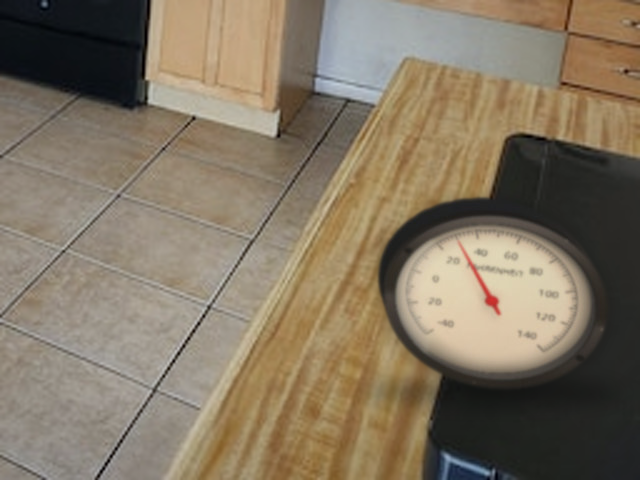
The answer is 30 °F
